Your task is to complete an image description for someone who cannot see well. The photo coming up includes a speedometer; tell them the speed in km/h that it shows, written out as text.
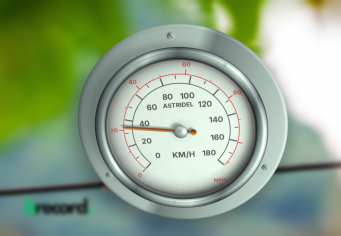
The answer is 35 km/h
